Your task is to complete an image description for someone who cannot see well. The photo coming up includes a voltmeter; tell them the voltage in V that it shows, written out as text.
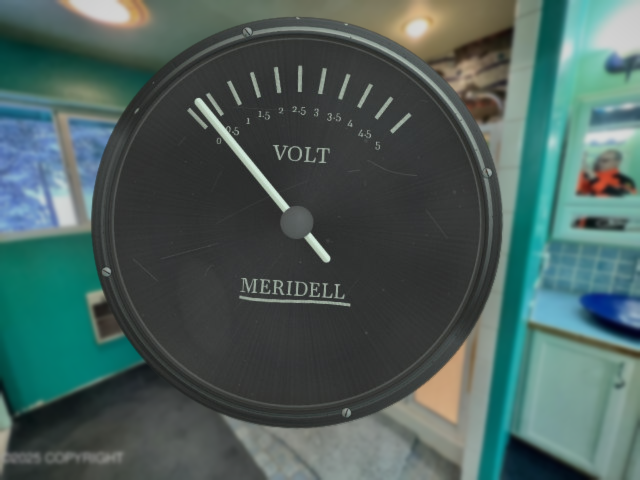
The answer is 0.25 V
